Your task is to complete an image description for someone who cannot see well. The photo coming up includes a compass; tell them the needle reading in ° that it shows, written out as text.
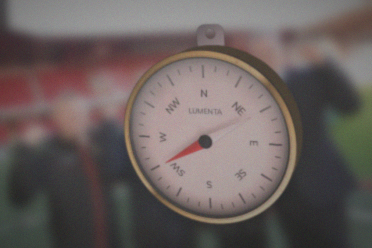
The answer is 240 °
